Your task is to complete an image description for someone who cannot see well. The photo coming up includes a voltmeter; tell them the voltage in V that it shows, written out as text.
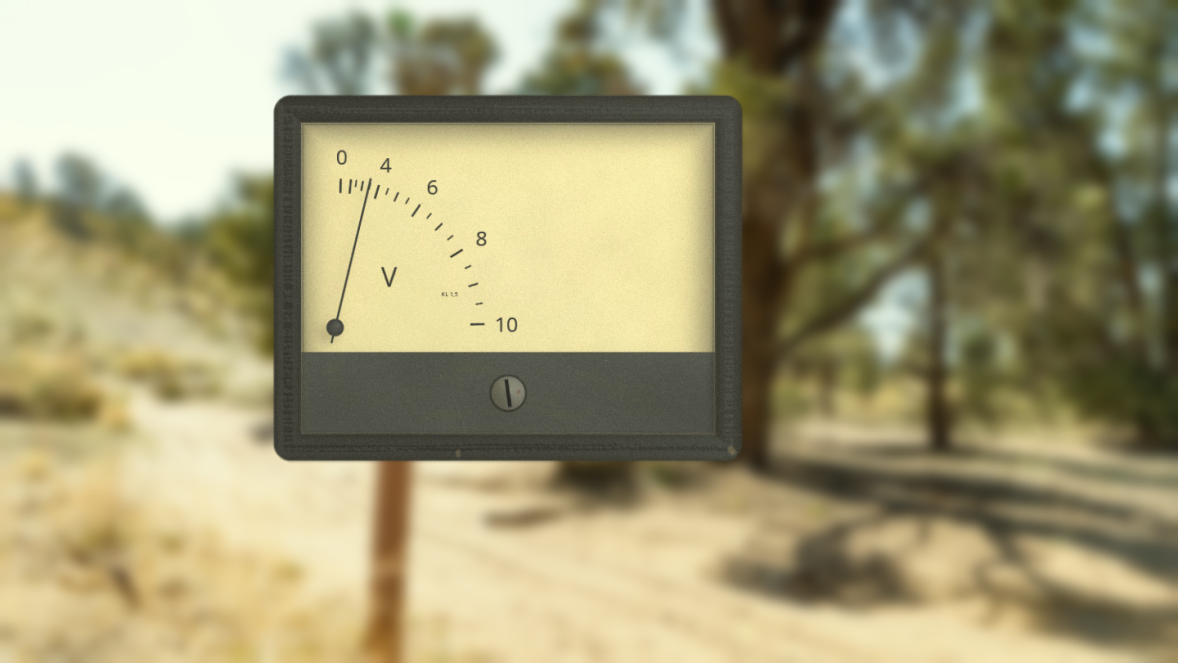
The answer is 3.5 V
